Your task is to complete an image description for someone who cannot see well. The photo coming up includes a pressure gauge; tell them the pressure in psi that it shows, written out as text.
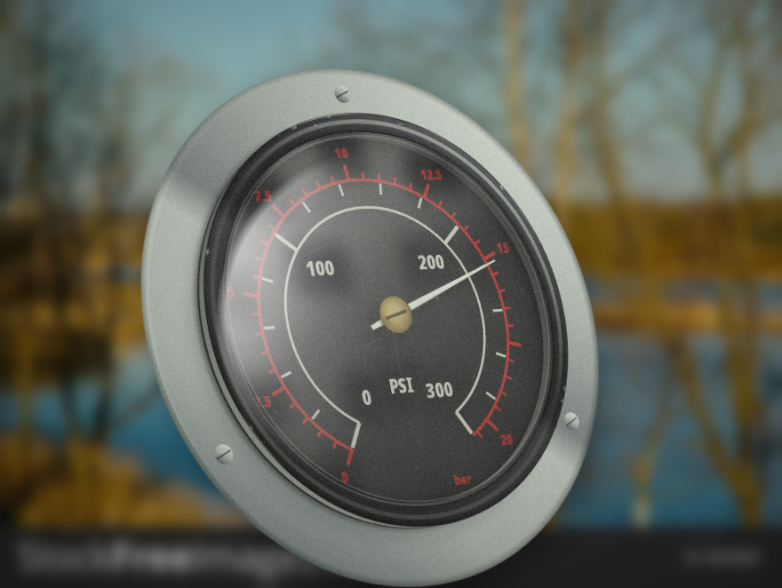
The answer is 220 psi
